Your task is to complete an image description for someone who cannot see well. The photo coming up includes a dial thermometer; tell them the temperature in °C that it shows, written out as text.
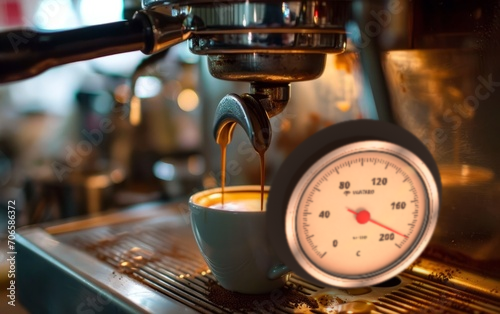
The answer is 190 °C
